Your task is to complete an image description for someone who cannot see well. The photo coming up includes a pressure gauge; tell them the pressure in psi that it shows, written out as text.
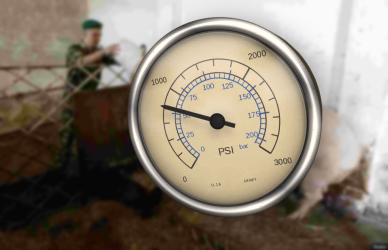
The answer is 800 psi
